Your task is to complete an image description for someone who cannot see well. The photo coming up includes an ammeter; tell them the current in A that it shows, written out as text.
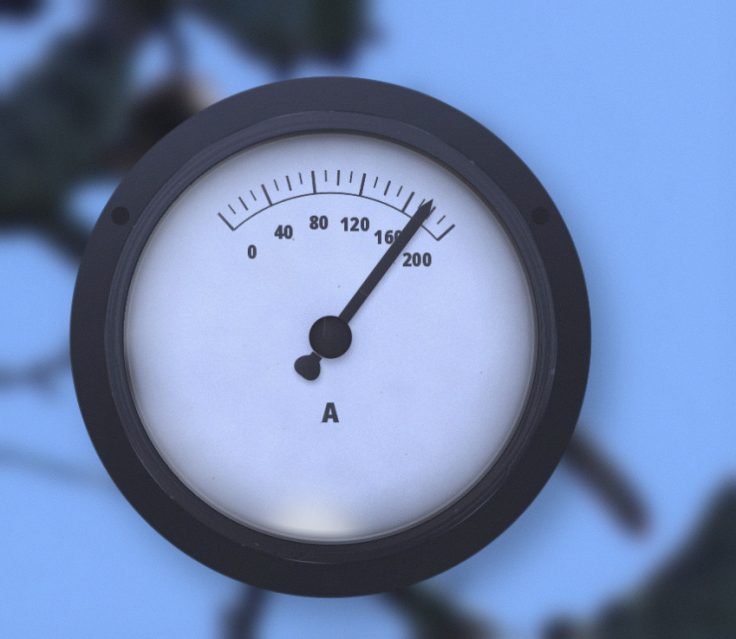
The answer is 175 A
